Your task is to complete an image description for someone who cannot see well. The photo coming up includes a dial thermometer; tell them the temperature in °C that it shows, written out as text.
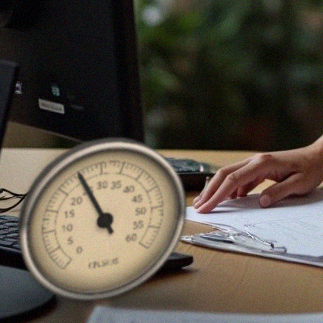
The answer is 25 °C
